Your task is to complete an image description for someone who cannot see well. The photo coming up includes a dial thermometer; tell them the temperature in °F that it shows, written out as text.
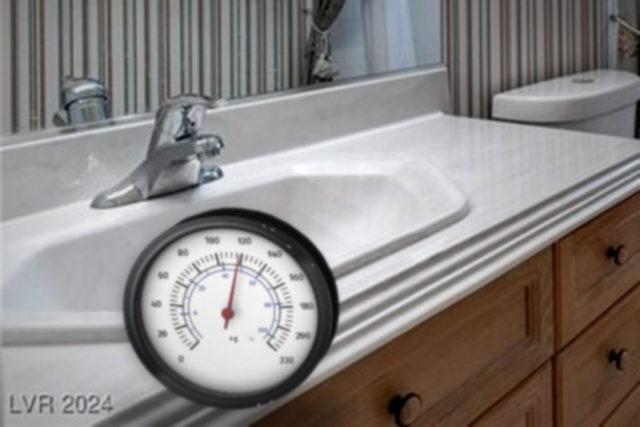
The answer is 120 °F
